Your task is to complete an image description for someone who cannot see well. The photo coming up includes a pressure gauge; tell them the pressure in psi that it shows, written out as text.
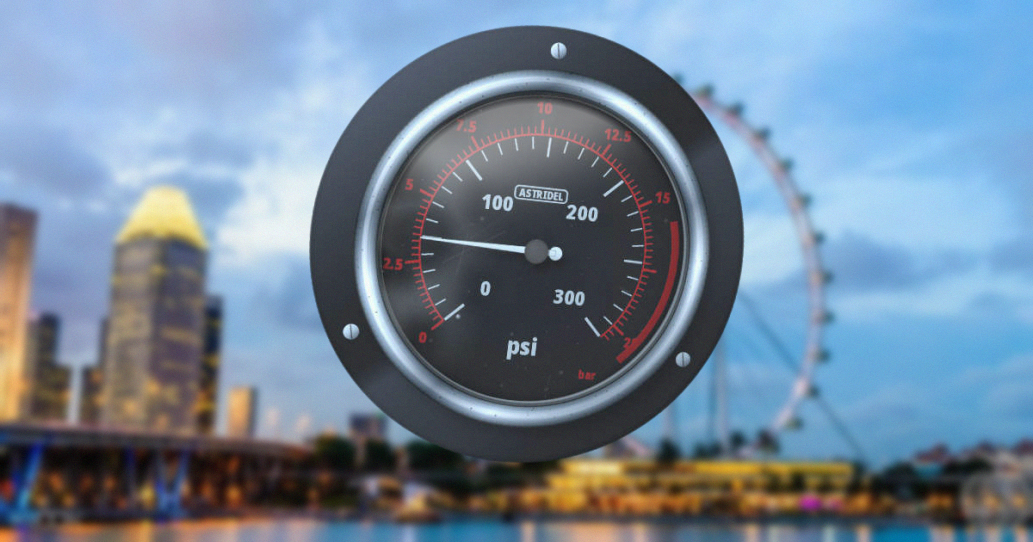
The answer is 50 psi
